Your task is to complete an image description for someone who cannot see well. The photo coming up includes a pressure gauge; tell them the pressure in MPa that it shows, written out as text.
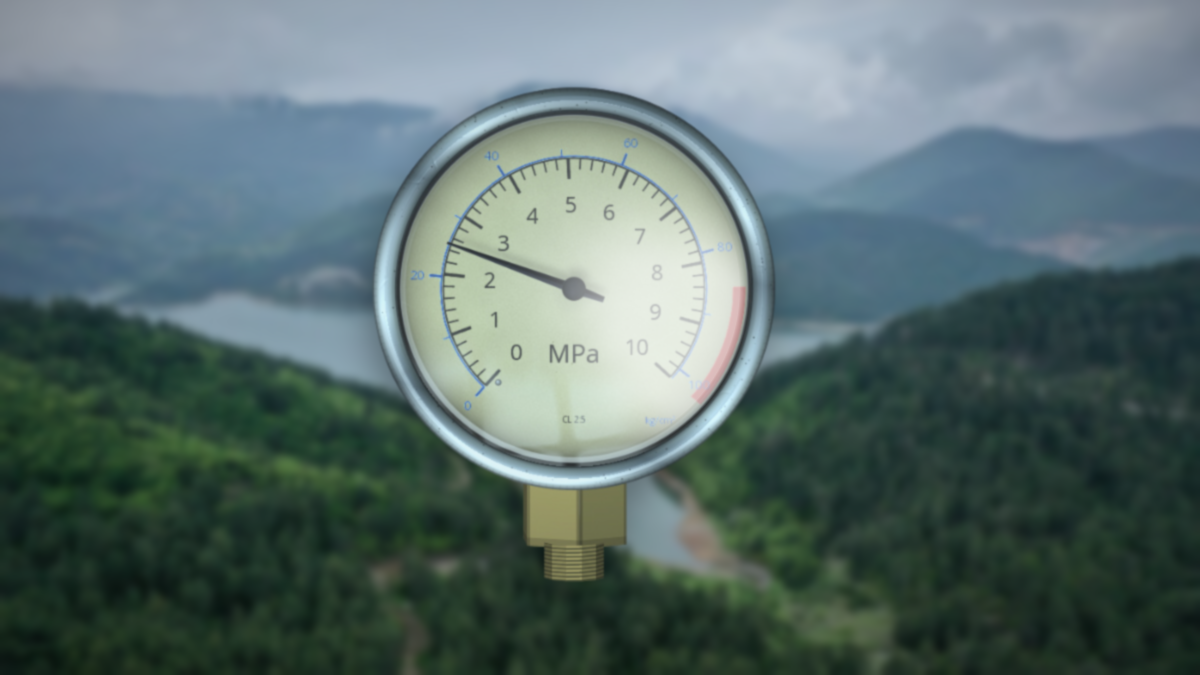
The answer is 2.5 MPa
